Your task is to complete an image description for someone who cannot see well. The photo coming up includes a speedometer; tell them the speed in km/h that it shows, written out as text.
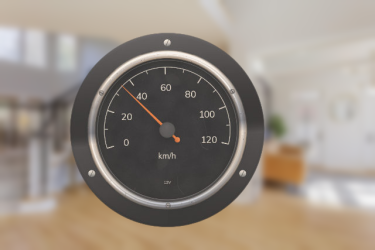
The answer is 35 km/h
